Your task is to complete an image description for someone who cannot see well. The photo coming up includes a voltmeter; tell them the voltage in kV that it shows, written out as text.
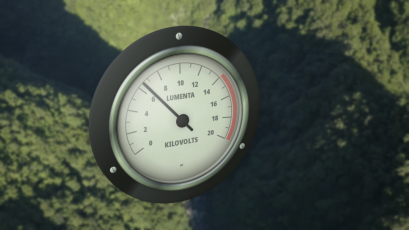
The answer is 6.5 kV
